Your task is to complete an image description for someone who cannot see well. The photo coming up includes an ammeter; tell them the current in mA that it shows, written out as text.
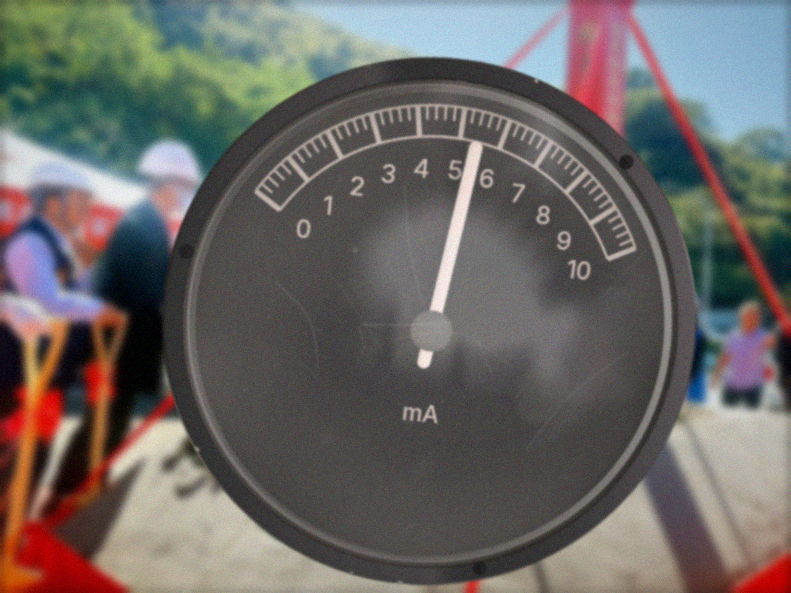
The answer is 5.4 mA
